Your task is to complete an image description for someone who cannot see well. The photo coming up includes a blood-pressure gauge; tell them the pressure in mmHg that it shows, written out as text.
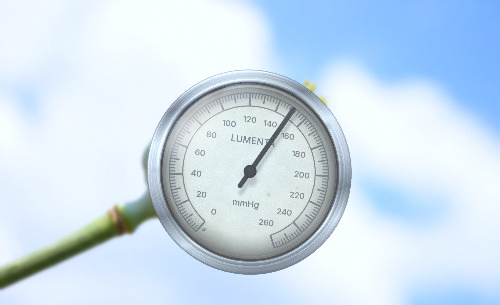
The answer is 150 mmHg
